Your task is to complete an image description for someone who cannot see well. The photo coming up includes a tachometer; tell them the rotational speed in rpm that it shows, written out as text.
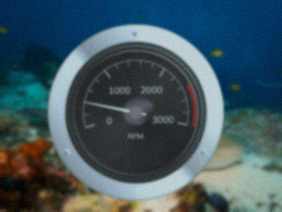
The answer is 400 rpm
